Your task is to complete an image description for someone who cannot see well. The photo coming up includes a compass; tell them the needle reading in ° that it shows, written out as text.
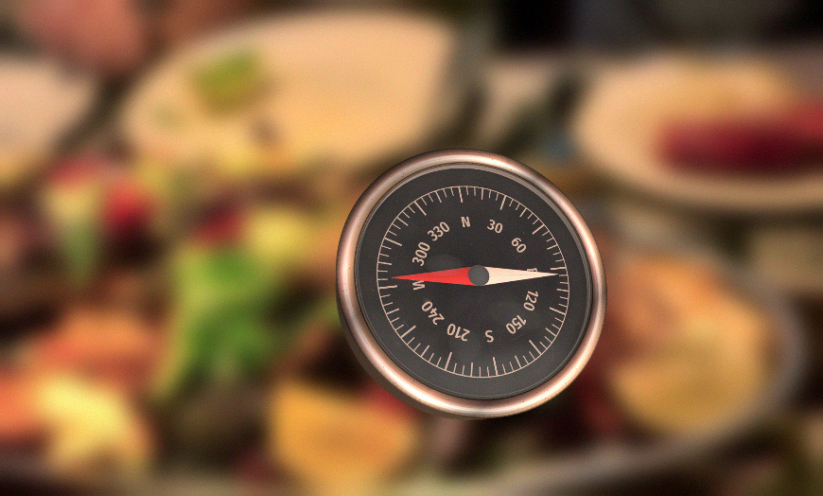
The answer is 275 °
